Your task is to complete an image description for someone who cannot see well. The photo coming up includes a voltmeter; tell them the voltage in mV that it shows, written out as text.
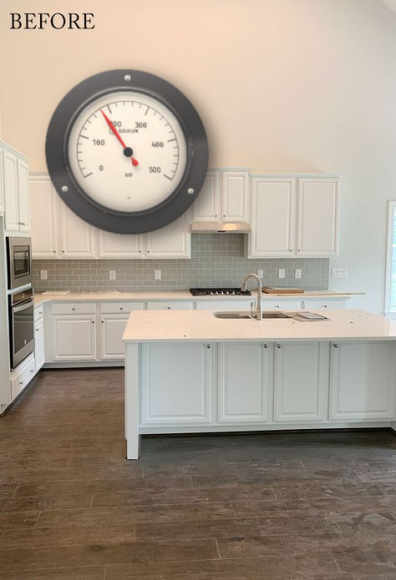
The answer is 180 mV
